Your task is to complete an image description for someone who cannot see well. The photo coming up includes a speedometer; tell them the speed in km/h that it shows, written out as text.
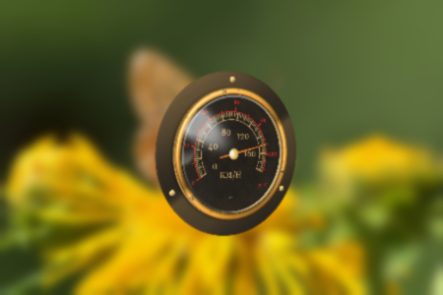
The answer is 150 km/h
